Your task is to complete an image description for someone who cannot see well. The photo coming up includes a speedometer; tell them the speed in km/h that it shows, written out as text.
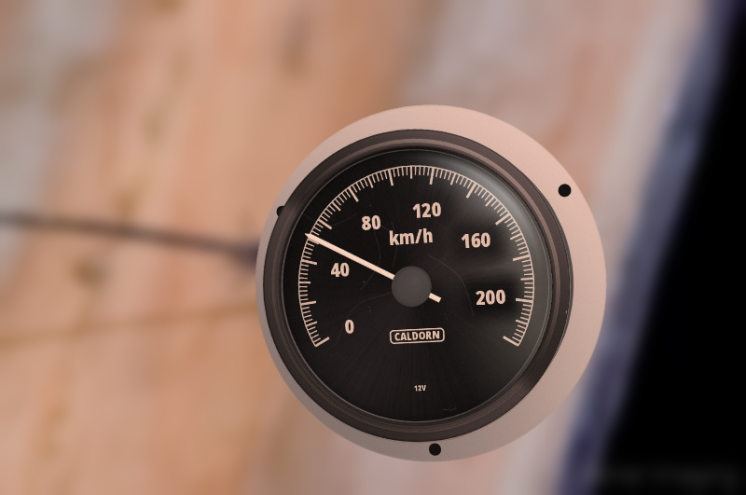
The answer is 52 km/h
